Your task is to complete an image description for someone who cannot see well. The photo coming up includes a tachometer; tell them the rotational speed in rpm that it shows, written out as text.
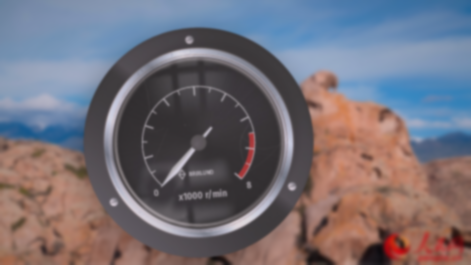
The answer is 0 rpm
